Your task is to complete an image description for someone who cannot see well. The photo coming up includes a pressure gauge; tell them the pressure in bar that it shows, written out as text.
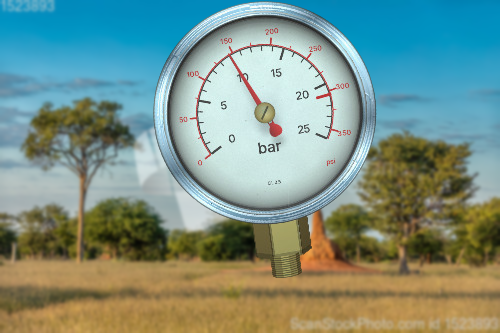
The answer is 10 bar
